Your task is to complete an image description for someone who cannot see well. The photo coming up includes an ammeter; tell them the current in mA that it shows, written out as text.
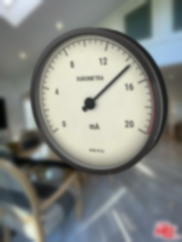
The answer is 14.5 mA
